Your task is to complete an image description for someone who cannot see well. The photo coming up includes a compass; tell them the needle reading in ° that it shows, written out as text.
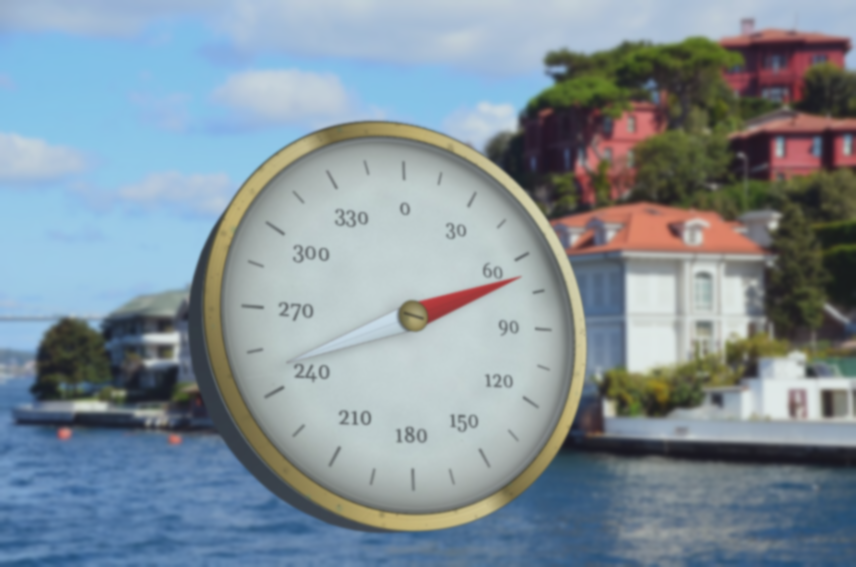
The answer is 67.5 °
